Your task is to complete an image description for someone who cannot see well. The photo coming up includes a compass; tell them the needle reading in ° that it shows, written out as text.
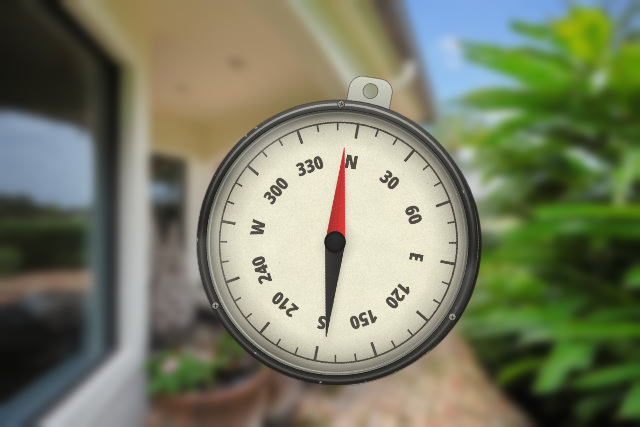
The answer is 355 °
